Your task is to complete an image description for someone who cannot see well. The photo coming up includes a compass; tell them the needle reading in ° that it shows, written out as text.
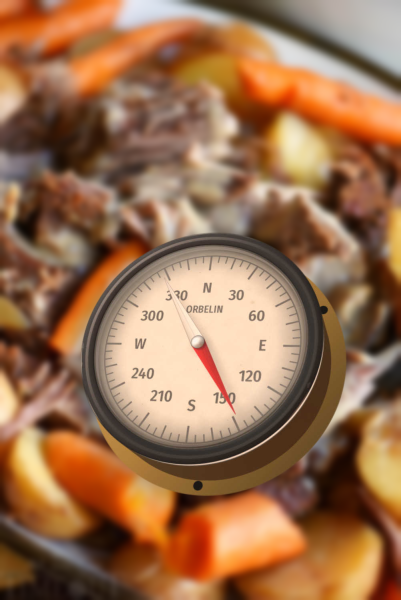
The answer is 147.5 °
